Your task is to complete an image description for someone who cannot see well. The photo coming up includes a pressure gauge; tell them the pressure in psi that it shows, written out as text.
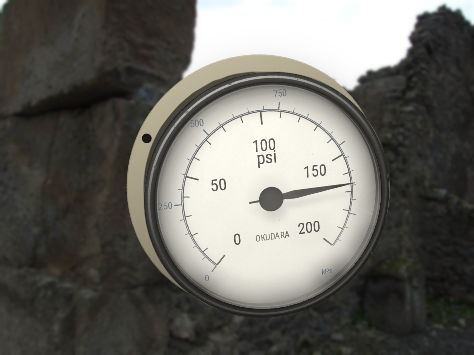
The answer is 165 psi
